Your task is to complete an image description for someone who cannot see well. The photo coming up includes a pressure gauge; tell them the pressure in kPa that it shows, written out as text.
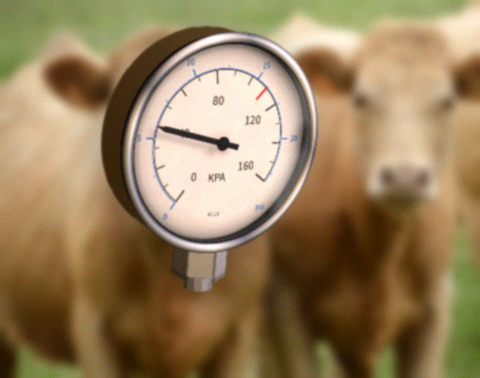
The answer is 40 kPa
